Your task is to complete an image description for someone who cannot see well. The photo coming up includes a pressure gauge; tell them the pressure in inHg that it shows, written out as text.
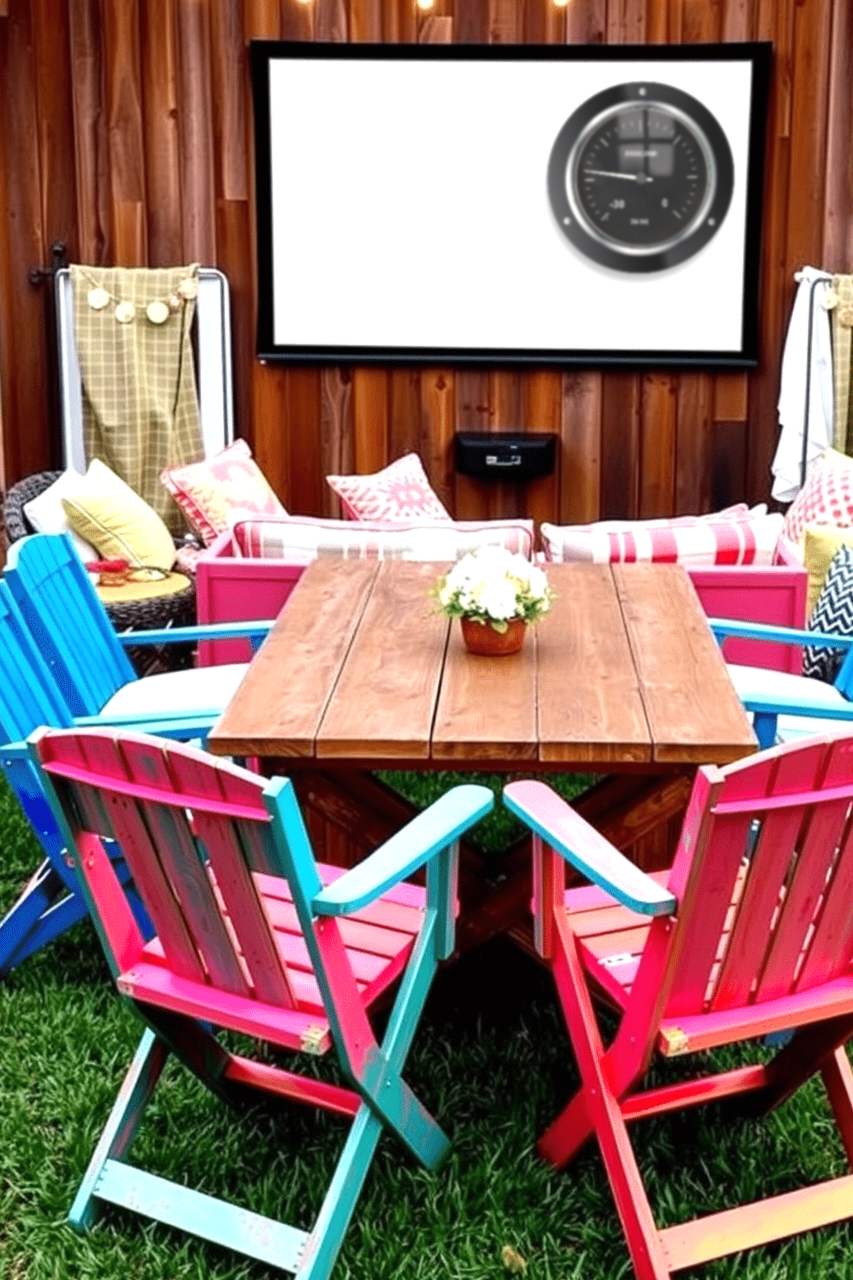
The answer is -24 inHg
